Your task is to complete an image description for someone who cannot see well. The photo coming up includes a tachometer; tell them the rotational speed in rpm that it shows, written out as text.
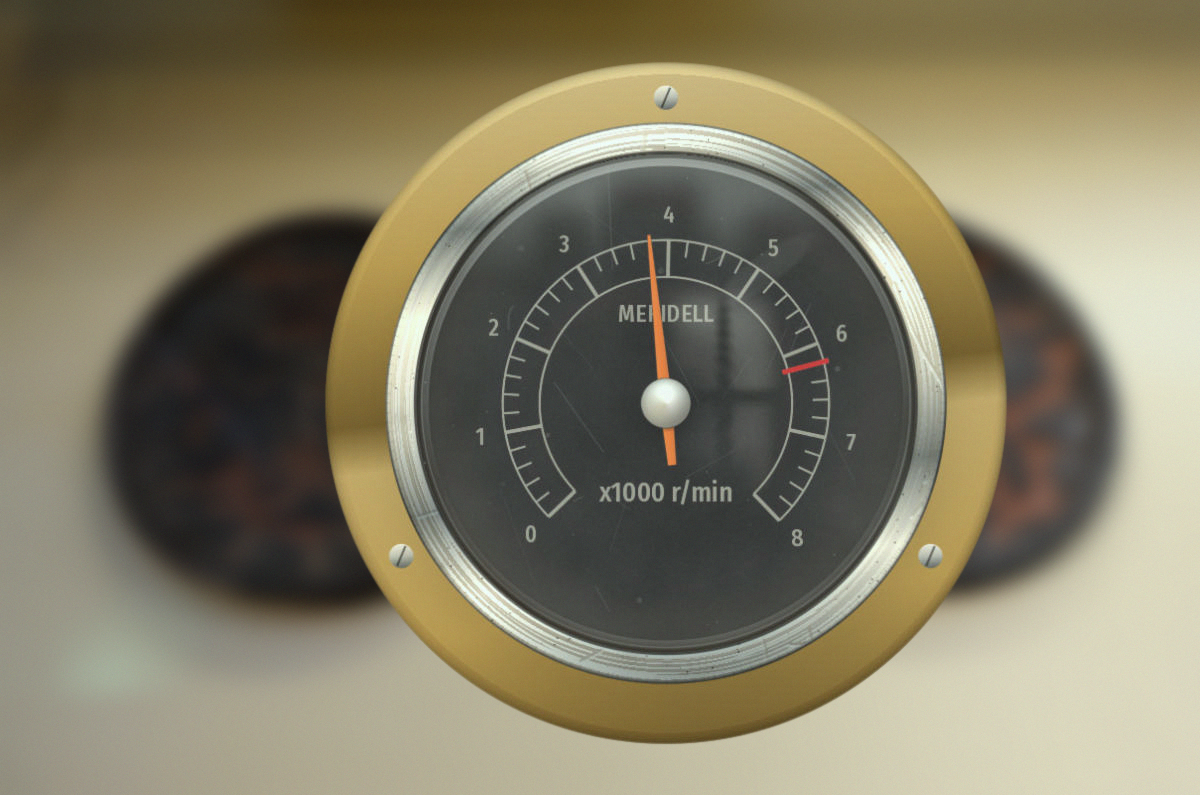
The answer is 3800 rpm
